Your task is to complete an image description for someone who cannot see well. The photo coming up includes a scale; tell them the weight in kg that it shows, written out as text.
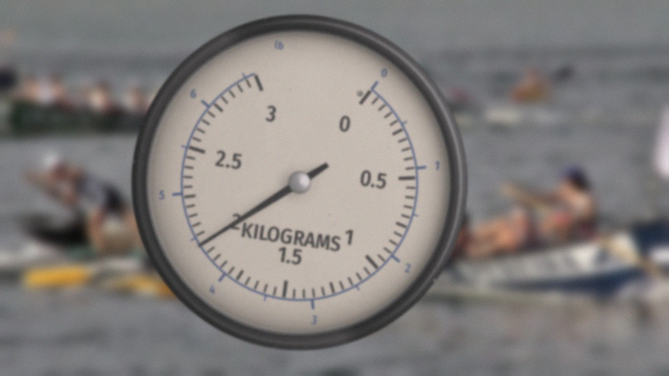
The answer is 2 kg
